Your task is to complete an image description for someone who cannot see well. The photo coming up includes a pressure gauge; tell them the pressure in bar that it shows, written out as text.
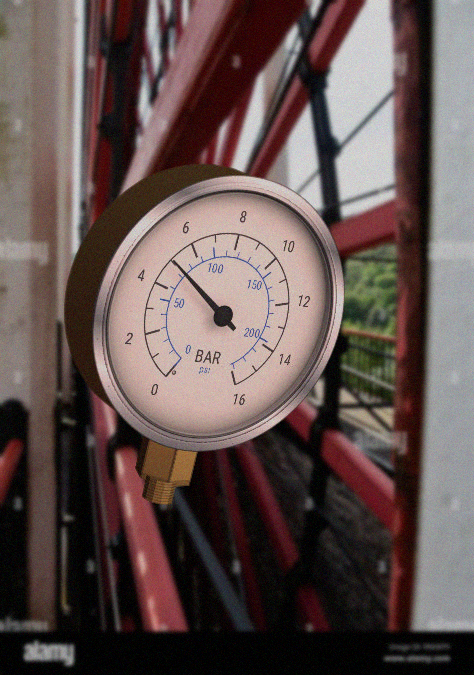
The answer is 5 bar
